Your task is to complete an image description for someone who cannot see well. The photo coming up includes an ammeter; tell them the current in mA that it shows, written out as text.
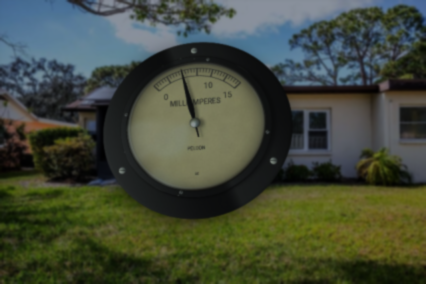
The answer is 5 mA
